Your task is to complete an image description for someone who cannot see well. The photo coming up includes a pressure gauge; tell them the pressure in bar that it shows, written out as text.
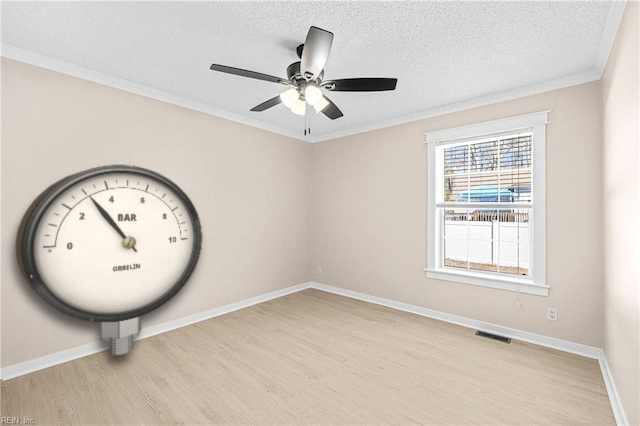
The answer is 3 bar
